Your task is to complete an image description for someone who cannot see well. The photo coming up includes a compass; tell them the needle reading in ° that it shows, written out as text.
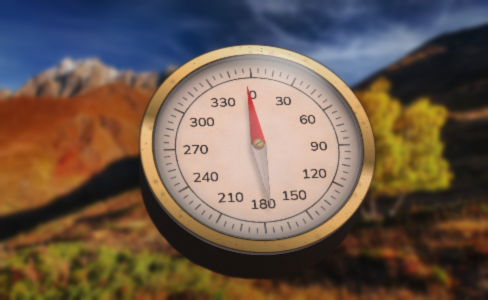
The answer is 355 °
